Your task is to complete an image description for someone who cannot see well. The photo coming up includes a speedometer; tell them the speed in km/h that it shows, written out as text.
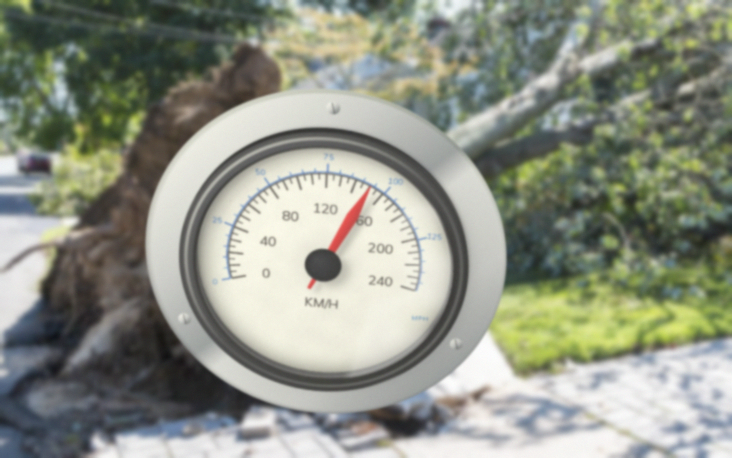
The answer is 150 km/h
